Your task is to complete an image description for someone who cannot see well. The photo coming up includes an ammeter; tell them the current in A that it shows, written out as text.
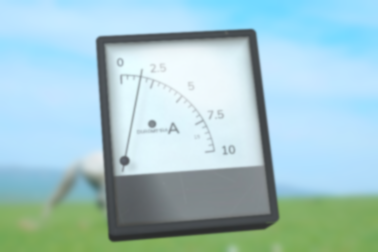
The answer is 1.5 A
